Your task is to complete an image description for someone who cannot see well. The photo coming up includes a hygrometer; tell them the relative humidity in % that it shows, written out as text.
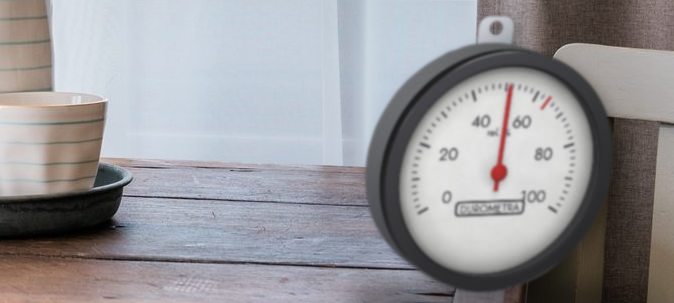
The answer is 50 %
